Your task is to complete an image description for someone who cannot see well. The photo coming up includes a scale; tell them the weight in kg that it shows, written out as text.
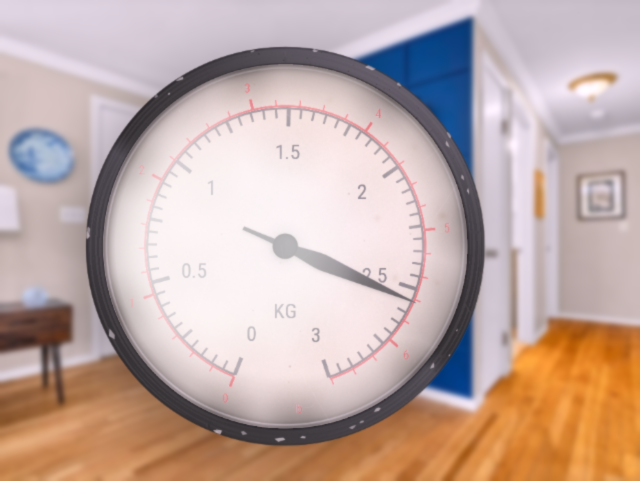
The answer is 2.55 kg
